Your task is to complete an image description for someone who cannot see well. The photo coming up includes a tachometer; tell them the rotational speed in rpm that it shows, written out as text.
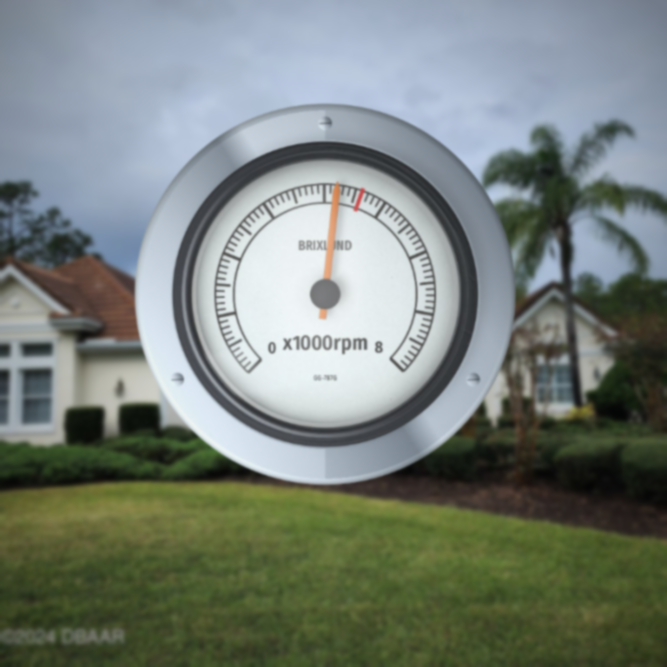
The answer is 4200 rpm
